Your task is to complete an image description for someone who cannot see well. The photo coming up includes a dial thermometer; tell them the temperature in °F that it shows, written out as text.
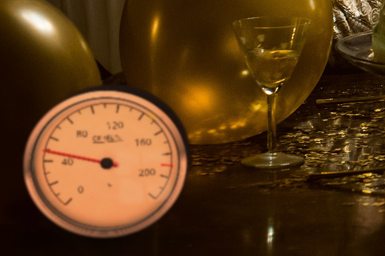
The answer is 50 °F
